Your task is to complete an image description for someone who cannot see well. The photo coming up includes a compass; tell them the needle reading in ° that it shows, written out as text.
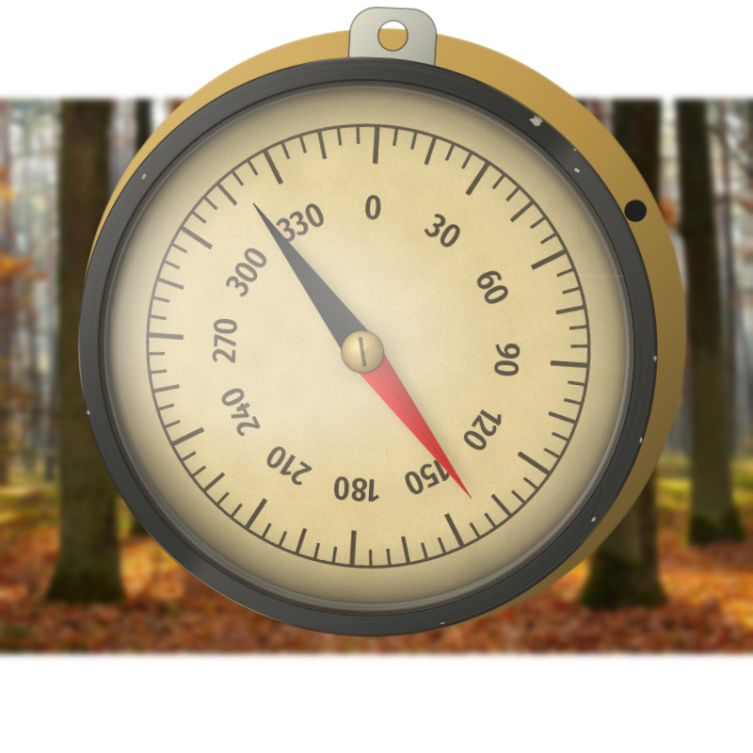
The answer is 140 °
